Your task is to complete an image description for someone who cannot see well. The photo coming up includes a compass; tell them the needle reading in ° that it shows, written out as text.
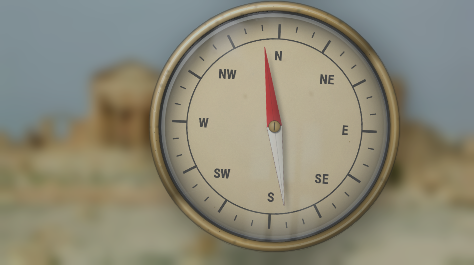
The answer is 350 °
